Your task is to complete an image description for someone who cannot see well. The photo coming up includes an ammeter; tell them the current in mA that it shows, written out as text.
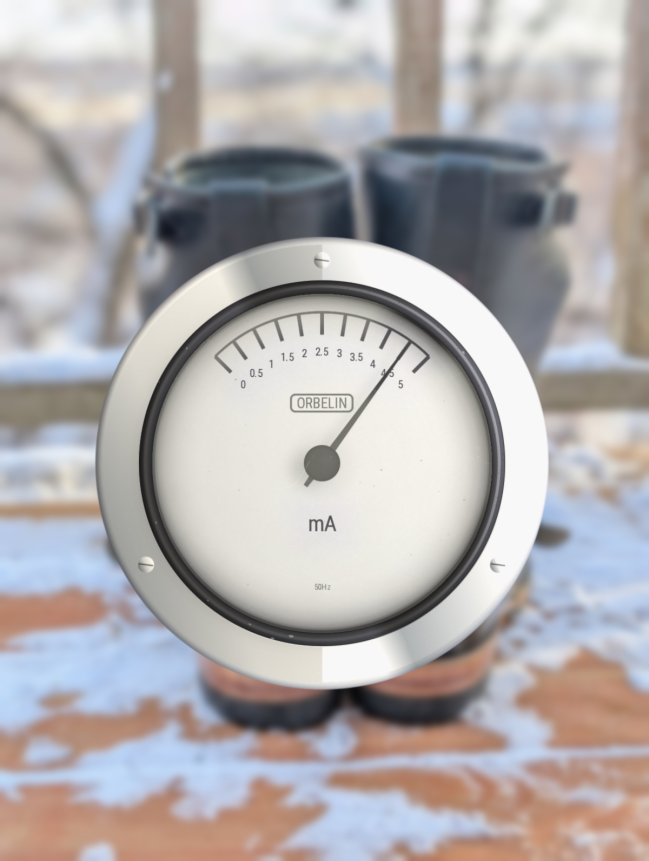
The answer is 4.5 mA
